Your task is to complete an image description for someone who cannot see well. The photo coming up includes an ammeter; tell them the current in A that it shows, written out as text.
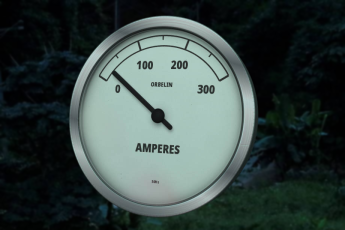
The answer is 25 A
